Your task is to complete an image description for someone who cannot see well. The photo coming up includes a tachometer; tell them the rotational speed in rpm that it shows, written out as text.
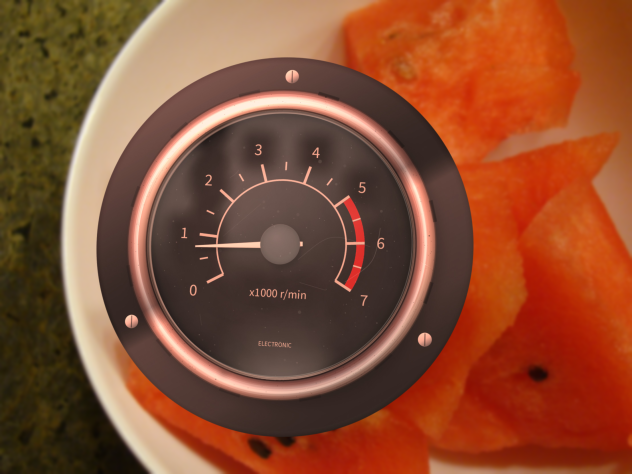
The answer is 750 rpm
